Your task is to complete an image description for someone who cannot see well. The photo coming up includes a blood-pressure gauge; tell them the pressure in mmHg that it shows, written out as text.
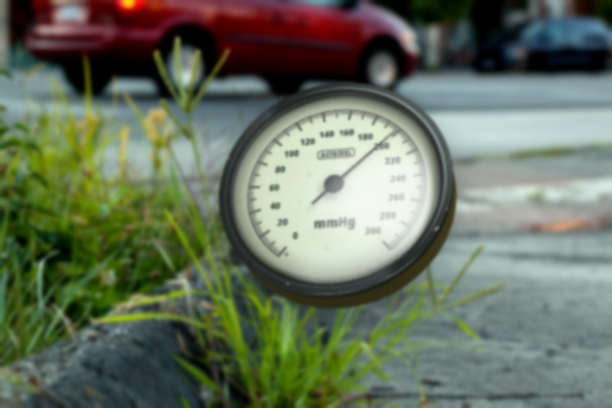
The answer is 200 mmHg
